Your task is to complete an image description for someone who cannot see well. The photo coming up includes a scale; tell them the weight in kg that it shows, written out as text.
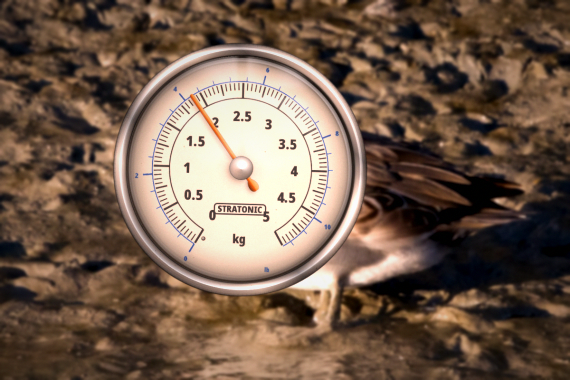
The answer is 1.9 kg
